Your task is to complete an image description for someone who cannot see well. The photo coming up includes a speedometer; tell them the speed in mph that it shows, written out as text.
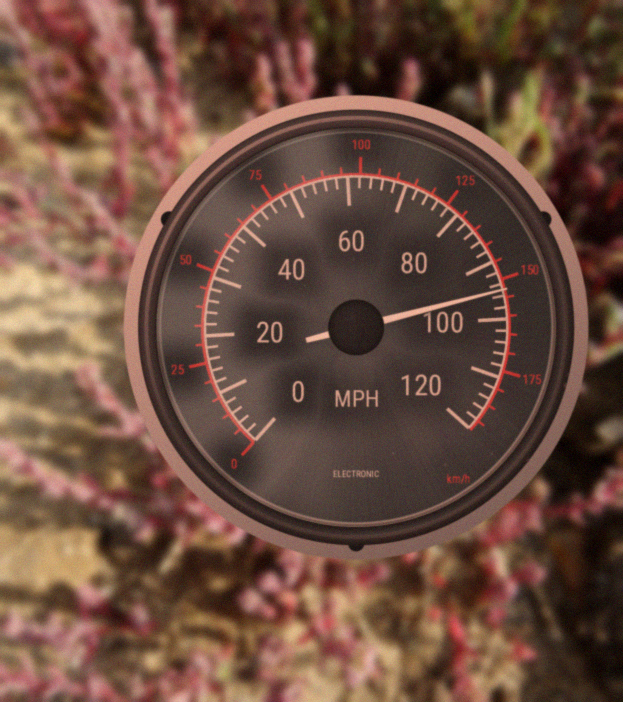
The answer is 95 mph
